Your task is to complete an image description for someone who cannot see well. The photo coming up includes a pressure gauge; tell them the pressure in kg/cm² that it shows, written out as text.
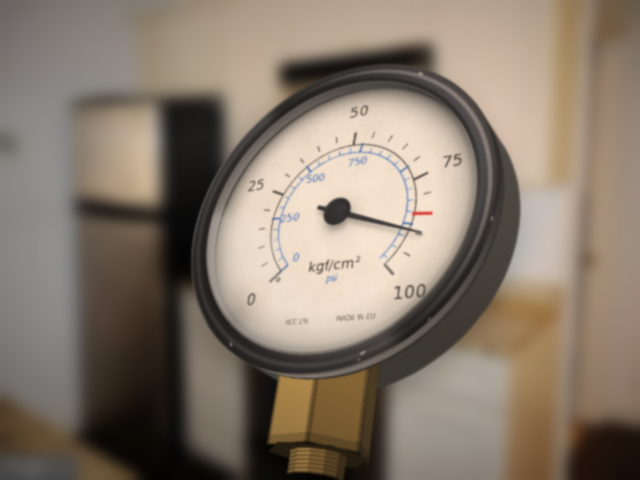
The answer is 90 kg/cm²
